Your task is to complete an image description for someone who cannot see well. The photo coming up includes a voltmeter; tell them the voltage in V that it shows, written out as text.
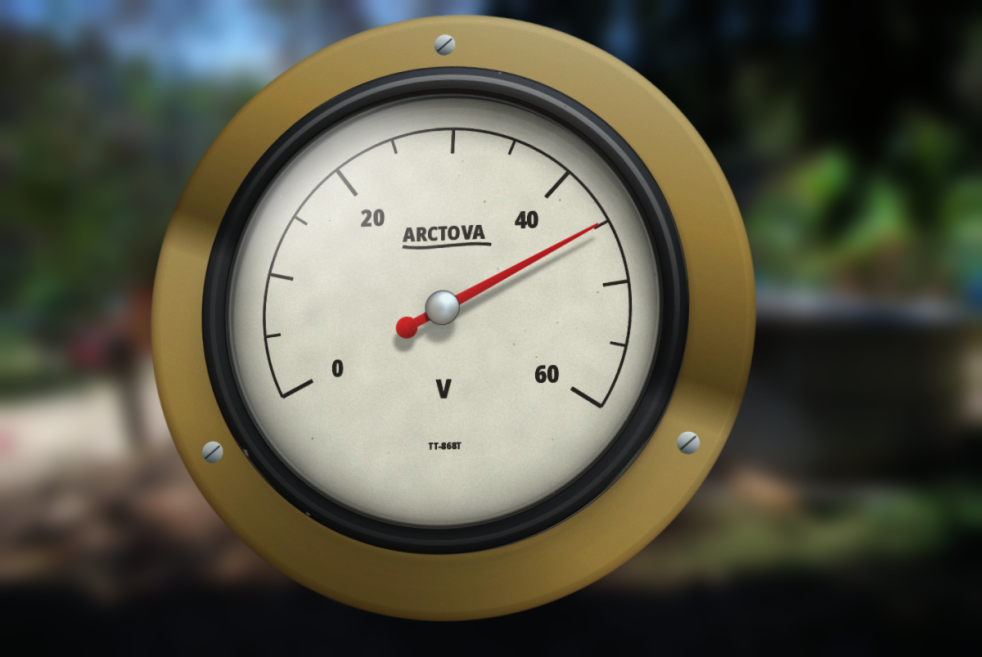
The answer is 45 V
